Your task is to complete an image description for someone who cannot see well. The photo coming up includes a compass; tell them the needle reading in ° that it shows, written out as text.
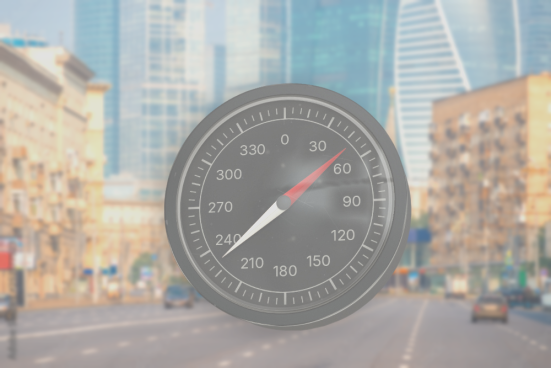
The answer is 50 °
